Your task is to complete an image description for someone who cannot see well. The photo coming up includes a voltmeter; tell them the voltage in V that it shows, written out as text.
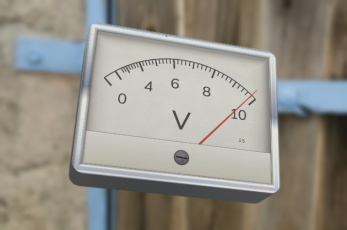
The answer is 9.8 V
